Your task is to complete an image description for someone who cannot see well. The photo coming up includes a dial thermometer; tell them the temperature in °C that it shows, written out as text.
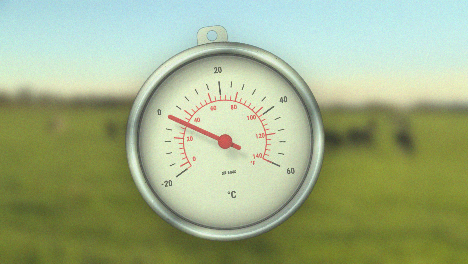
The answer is 0 °C
